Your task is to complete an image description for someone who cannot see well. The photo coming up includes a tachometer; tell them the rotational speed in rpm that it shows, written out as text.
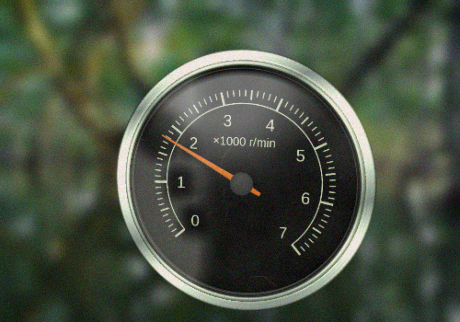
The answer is 1800 rpm
